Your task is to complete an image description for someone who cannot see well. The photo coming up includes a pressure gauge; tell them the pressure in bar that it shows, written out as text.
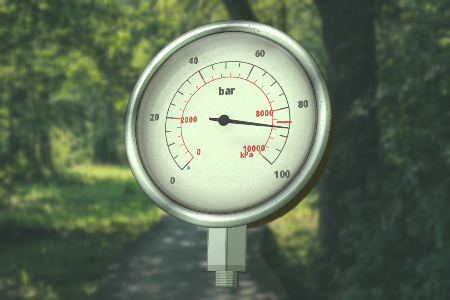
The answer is 87.5 bar
